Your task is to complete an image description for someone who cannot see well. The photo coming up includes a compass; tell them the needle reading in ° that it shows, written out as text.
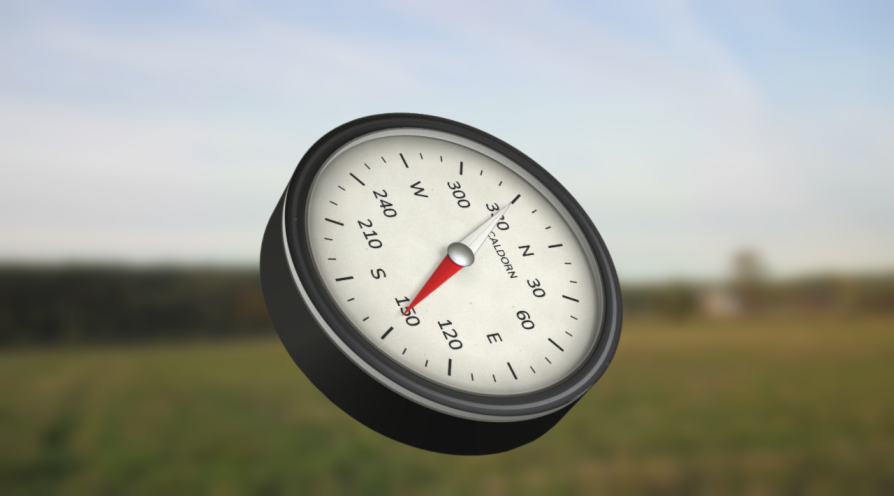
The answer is 150 °
